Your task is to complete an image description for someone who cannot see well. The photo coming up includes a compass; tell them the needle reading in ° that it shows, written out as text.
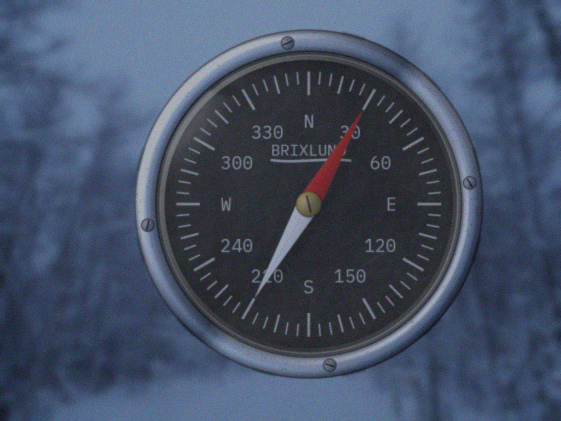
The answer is 30 °
